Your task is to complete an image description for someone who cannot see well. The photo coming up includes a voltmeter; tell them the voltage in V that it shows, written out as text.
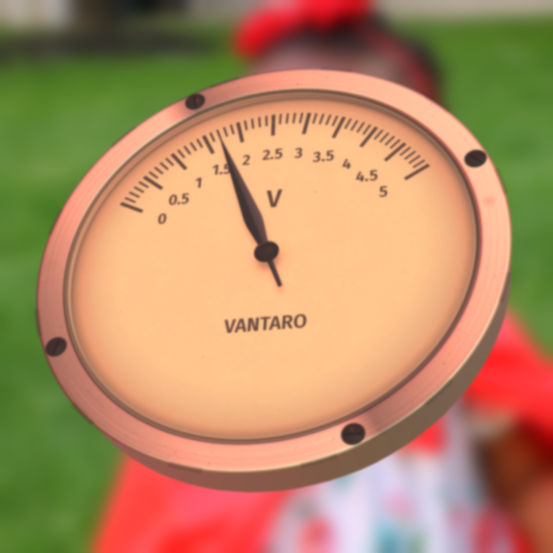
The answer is 1.7 V
